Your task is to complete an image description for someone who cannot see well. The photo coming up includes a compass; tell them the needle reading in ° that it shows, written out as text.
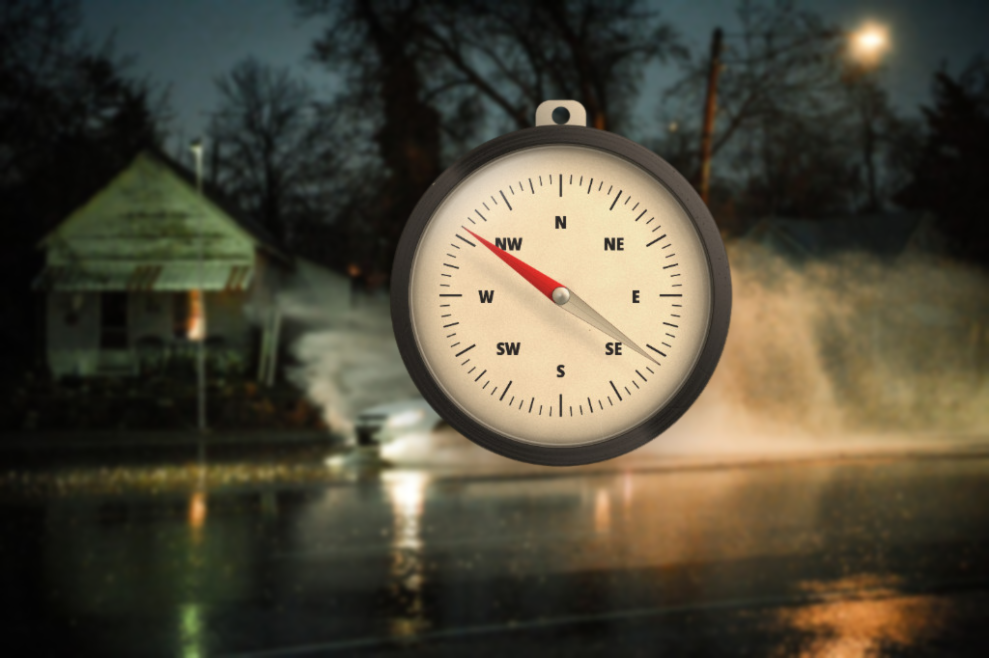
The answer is 305 °
